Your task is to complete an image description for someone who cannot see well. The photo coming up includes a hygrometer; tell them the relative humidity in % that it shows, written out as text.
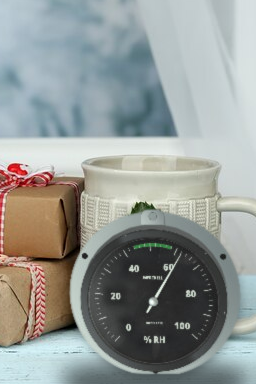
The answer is 62 %
